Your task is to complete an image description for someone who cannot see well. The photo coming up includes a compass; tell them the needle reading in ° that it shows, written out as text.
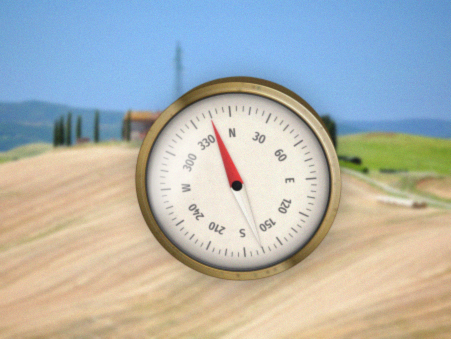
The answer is 345 °
